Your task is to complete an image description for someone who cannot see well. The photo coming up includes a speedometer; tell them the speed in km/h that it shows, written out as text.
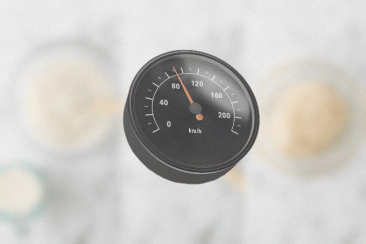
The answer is 90 km/h
